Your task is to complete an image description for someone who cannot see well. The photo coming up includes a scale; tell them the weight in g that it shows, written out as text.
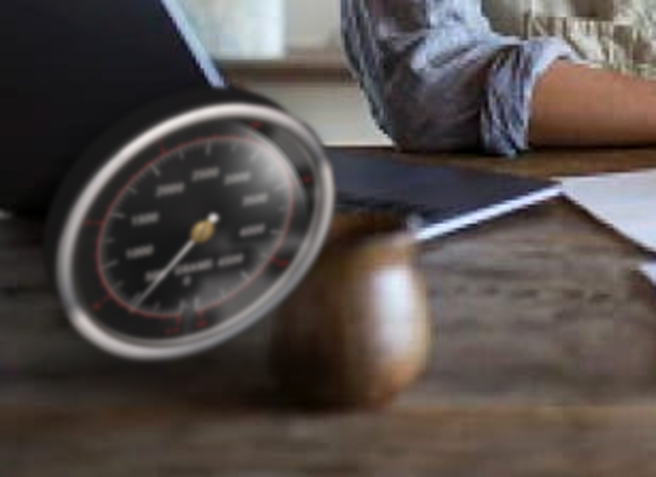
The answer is 500 g
